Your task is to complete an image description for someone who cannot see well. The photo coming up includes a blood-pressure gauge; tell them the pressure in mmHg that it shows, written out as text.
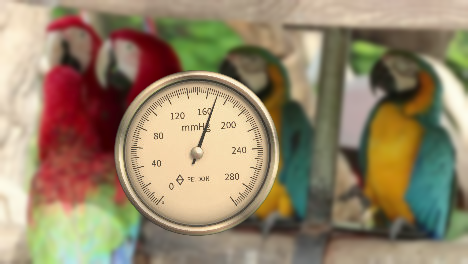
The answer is 170 mmHg
